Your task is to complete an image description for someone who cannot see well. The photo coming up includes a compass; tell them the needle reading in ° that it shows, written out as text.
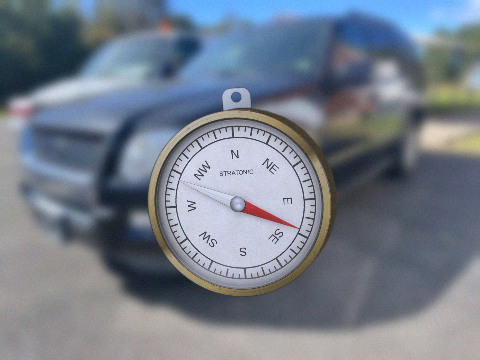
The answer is 115 °
